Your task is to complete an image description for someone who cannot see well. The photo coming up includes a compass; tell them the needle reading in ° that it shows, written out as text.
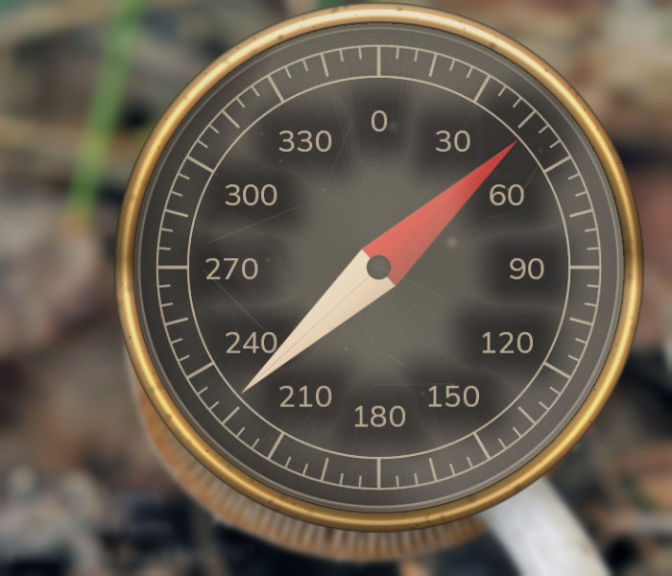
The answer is 47.5 °
